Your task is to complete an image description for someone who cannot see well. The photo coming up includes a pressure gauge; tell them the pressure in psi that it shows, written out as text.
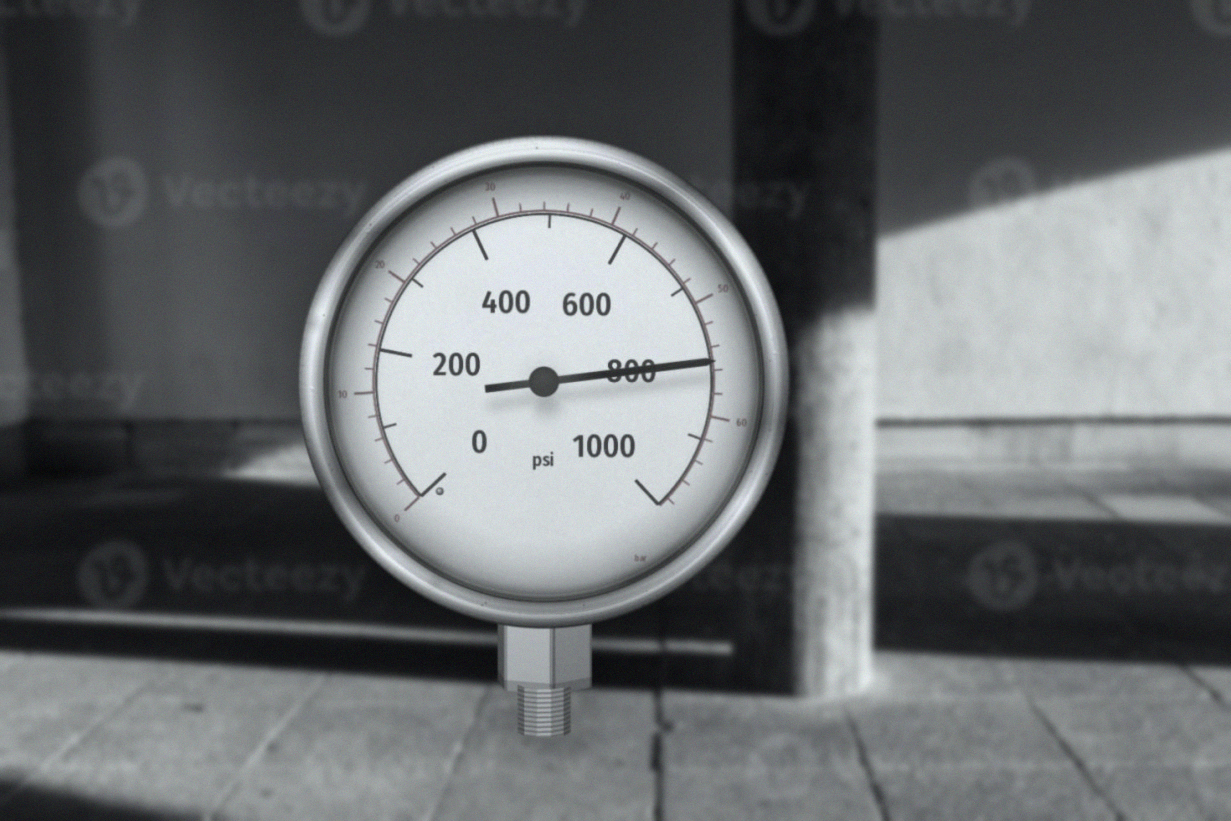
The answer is 800 psi
